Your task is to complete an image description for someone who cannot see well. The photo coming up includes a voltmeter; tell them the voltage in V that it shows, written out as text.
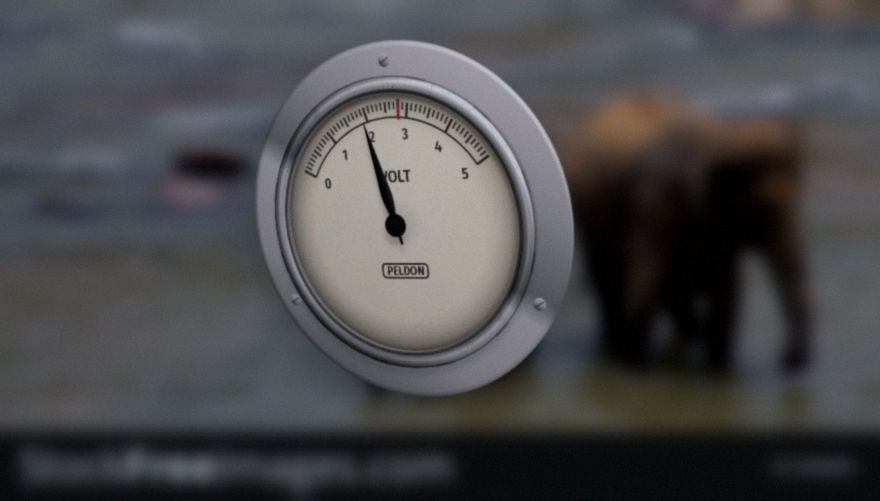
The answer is 2 V
